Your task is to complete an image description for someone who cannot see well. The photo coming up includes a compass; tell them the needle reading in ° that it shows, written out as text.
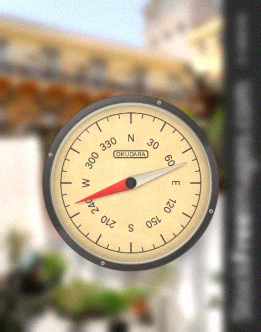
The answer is 250 °
